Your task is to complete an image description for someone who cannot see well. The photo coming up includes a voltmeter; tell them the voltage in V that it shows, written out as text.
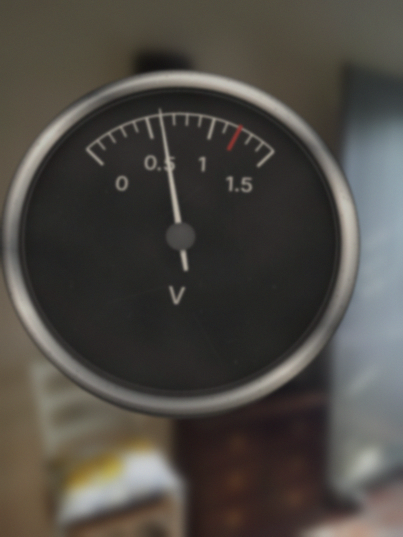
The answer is 0.6 V
